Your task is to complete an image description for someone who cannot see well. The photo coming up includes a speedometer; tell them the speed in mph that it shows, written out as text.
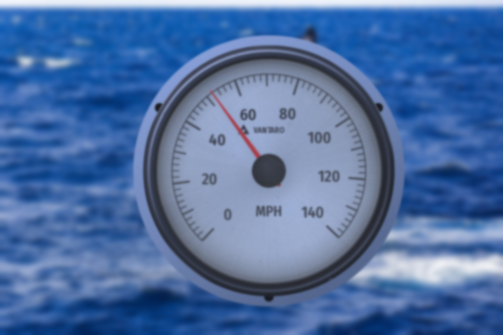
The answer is 52 mph
